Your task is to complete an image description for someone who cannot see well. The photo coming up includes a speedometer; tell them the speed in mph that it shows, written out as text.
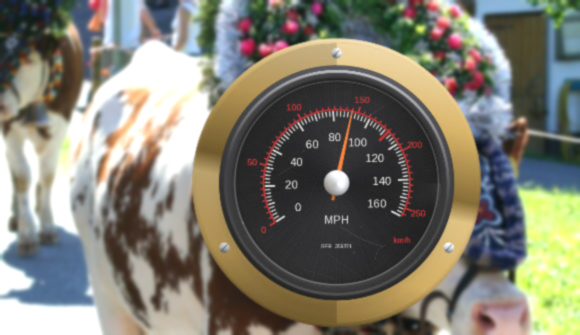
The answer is 90 mph
